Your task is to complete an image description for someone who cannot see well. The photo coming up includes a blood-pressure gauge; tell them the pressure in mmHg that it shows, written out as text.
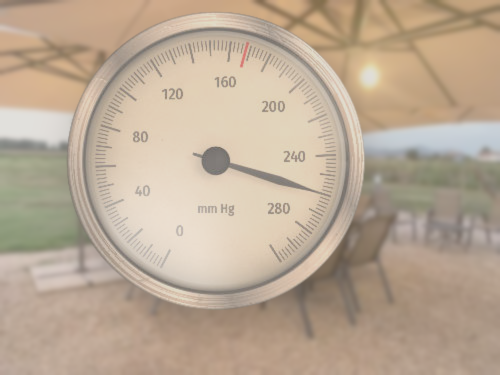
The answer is 260 mmHg
